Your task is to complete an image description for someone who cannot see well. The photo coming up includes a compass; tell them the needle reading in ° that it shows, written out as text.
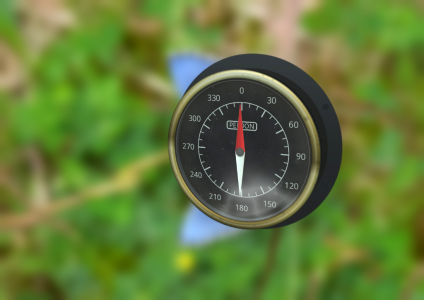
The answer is 0 °
